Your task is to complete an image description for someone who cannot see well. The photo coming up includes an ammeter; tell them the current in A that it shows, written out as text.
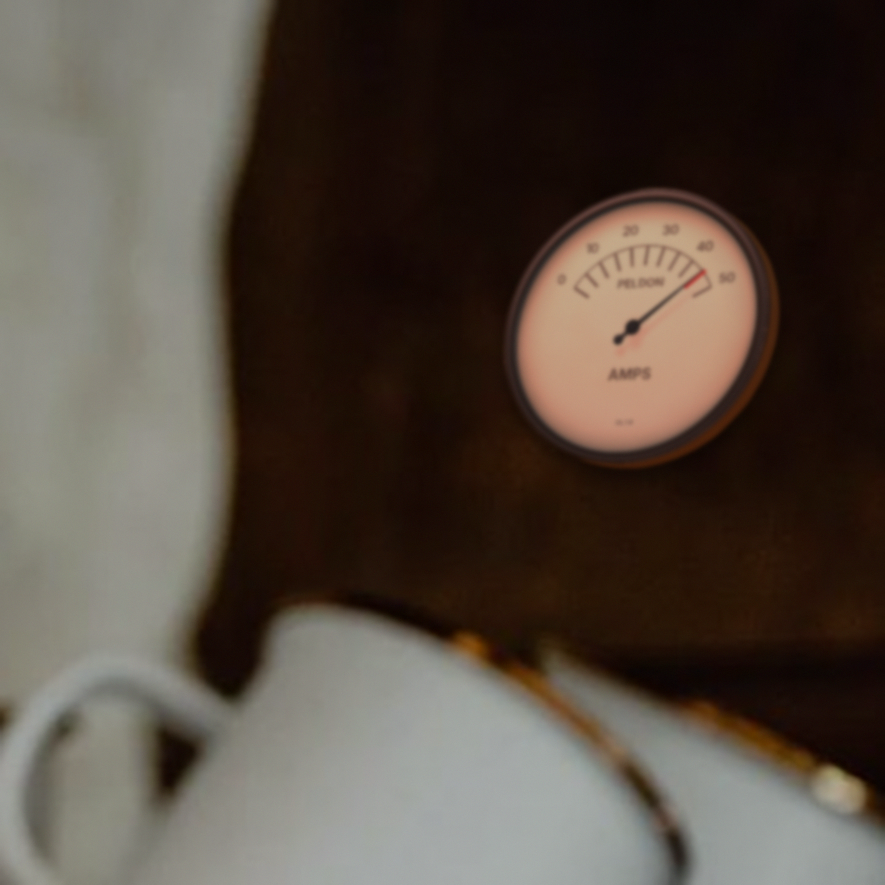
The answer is 45 A
